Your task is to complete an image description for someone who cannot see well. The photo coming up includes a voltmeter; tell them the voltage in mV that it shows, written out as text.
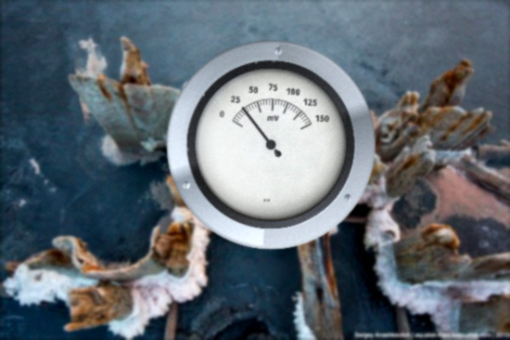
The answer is 25 mV
